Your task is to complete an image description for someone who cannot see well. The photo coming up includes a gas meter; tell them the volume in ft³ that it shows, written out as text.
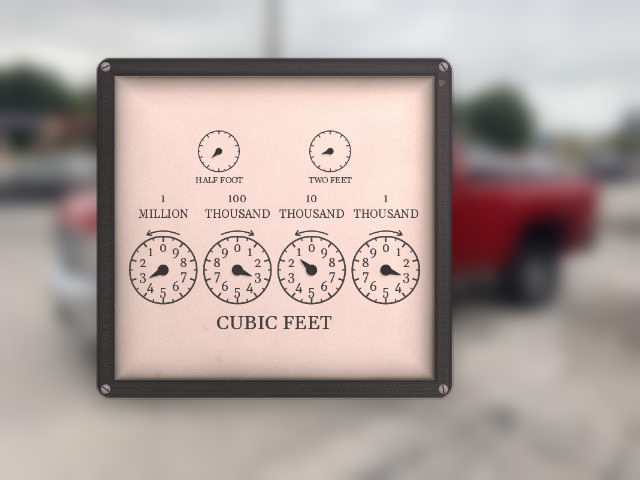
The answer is 331300 ft³
